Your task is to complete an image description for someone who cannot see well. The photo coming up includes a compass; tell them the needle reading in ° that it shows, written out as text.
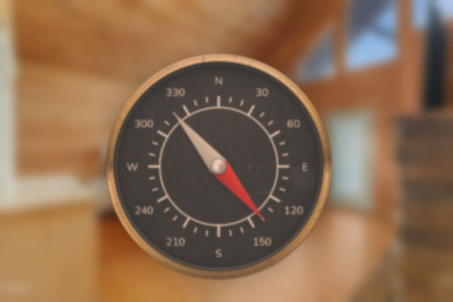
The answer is 140 °
